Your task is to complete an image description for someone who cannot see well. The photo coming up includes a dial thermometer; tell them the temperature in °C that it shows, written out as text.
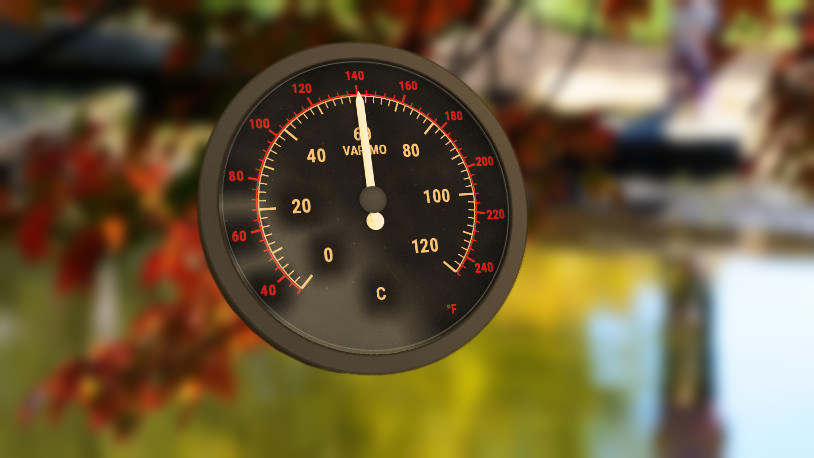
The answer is 60 °C
